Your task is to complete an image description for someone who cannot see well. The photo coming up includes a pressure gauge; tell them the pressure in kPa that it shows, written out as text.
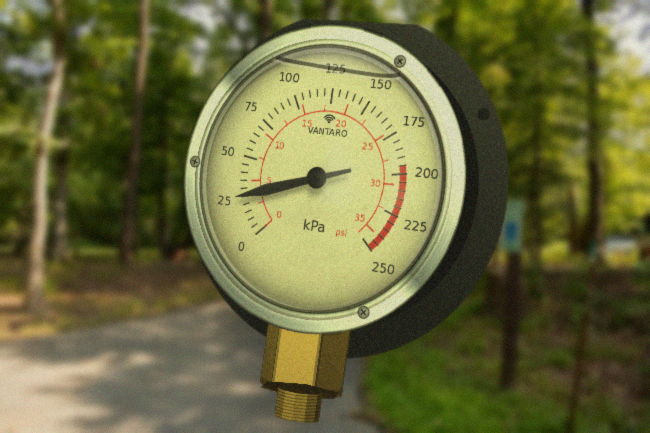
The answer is 25 kPa
